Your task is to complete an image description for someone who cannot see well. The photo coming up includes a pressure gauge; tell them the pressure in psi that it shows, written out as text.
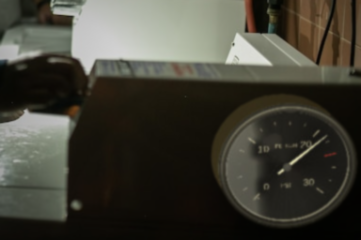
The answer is 21 psi
